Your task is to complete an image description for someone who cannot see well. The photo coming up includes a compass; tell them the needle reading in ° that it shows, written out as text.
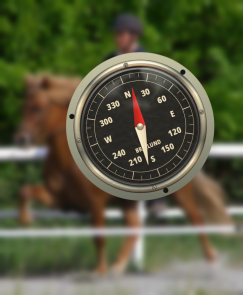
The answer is 10 °
